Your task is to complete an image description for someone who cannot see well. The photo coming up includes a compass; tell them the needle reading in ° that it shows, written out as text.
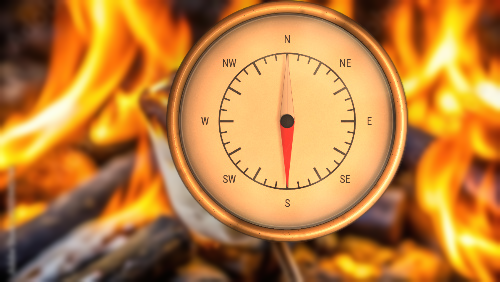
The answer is 180 °
